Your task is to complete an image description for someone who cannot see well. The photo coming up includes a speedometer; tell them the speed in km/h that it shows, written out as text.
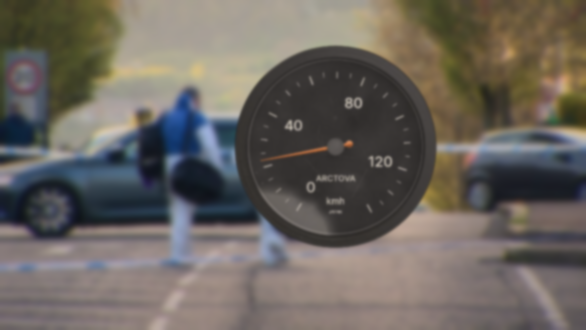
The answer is 22.5 km/h
